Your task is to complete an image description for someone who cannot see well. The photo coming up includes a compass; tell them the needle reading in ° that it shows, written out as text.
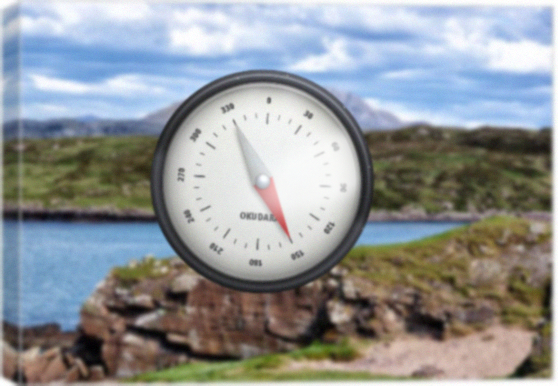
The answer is 150 °
